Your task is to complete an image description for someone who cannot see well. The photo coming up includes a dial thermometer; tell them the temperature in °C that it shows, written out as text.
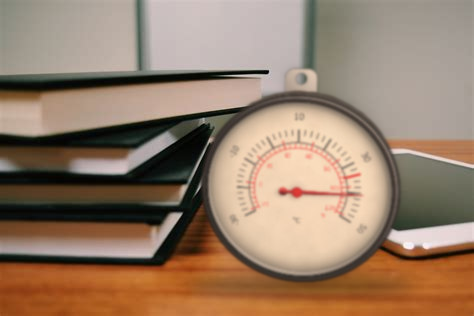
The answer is 40 °C
